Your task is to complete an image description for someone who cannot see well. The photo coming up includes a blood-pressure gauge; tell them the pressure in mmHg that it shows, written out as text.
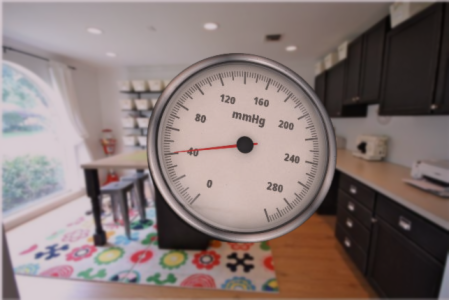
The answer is 40 mmHg
